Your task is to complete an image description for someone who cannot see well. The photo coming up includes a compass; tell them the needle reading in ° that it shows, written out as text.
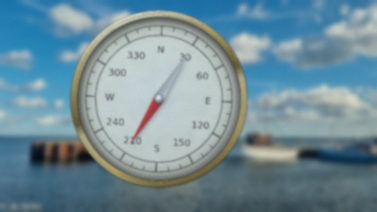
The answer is 210 °
